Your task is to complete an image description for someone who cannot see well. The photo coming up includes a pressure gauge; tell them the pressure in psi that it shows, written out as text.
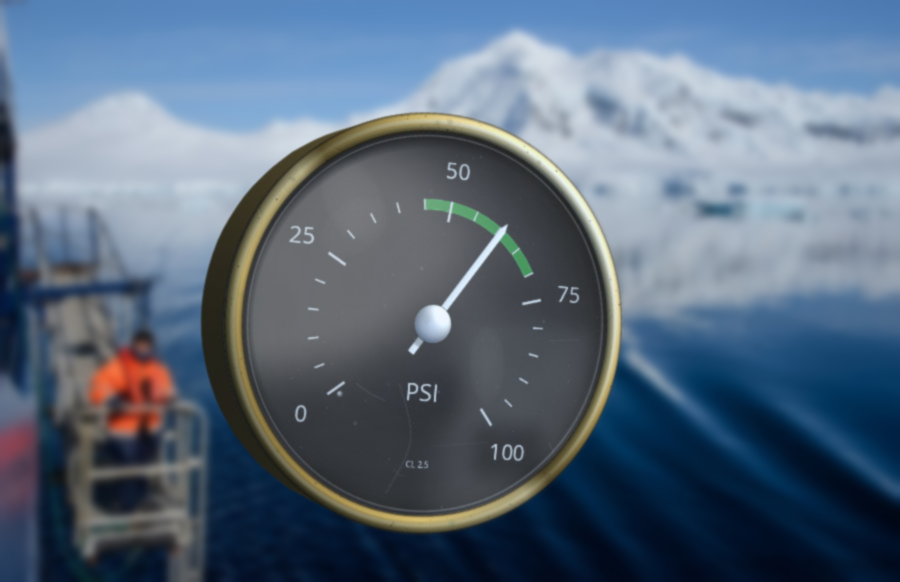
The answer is 60 psi
